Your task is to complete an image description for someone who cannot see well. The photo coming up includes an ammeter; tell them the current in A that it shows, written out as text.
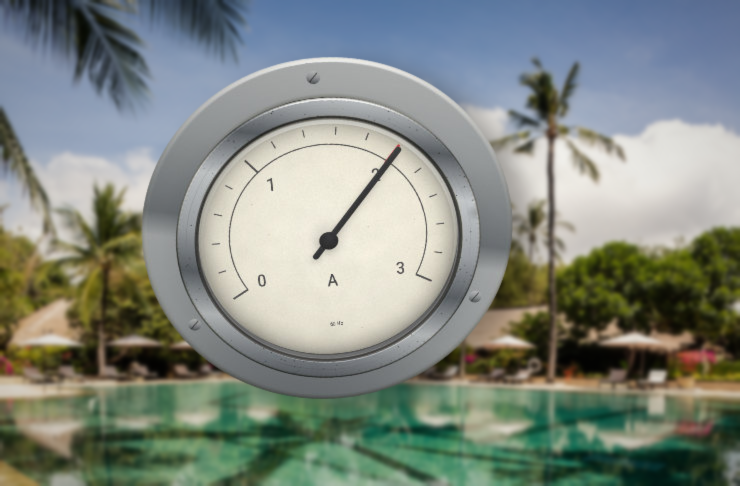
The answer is 2 A
